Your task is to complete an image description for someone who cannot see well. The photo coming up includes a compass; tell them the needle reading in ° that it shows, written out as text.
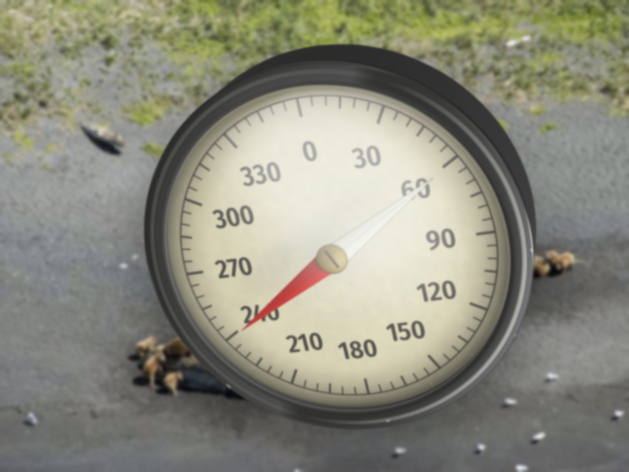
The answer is 240 °
